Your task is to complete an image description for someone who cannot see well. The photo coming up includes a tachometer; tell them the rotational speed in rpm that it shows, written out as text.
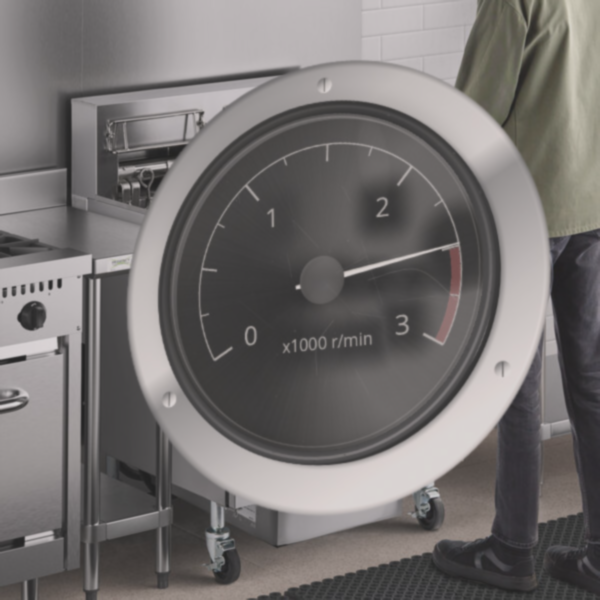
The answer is 2500 rpm
